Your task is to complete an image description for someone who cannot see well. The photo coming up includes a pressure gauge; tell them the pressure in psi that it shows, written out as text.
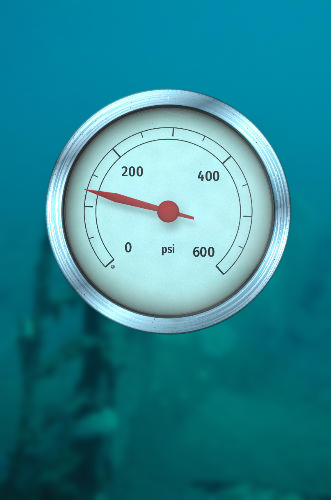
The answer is 125 psi
